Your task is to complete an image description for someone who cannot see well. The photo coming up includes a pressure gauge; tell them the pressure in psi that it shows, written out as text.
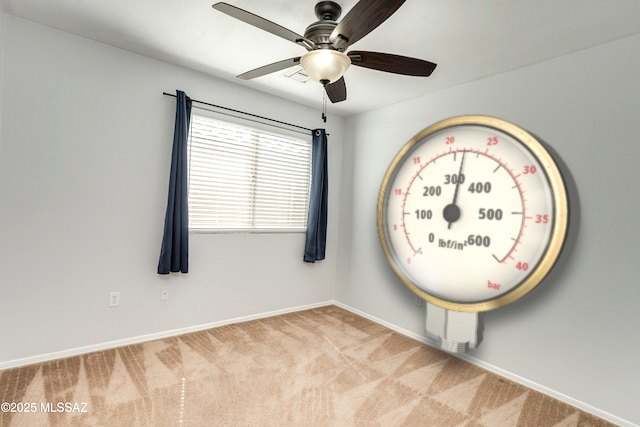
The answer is 325 psi
